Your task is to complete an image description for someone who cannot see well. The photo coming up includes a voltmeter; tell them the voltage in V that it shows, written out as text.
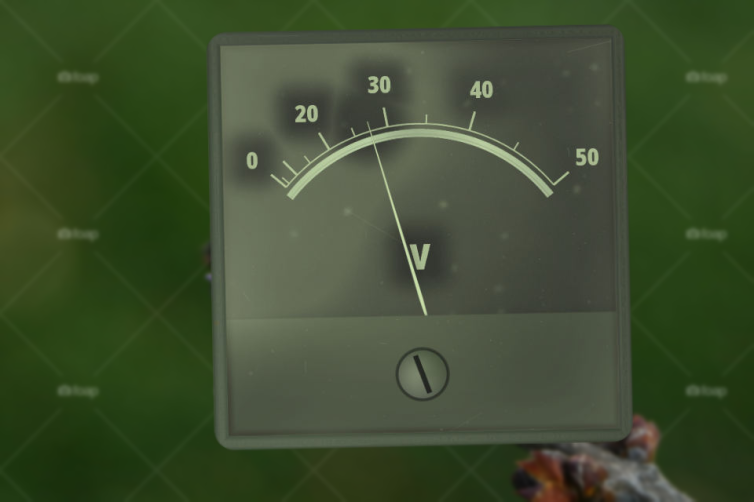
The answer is 27.5 V
